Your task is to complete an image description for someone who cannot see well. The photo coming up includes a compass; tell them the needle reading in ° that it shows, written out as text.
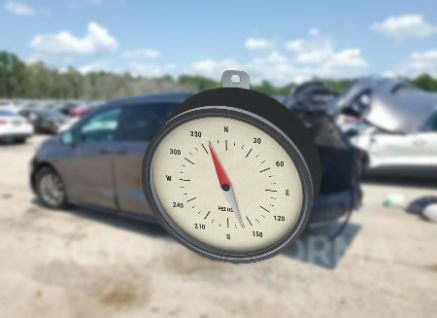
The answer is 340 °
